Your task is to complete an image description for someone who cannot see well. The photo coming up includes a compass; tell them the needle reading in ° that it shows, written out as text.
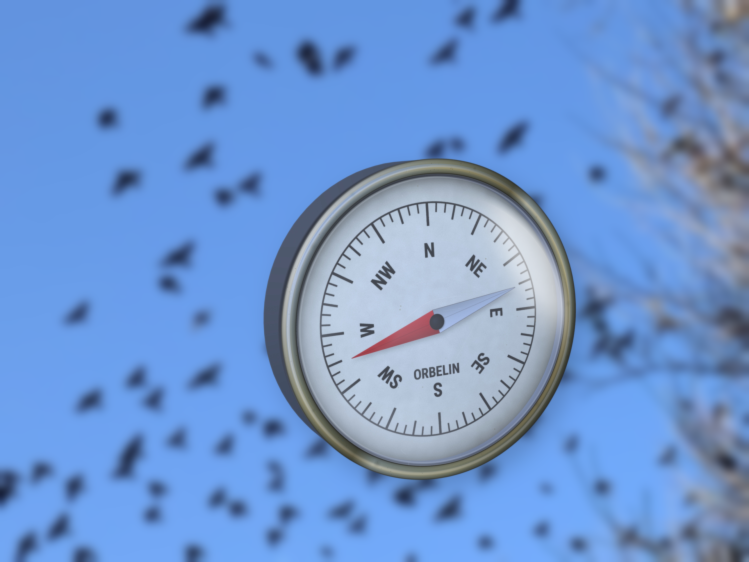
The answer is 255 °
